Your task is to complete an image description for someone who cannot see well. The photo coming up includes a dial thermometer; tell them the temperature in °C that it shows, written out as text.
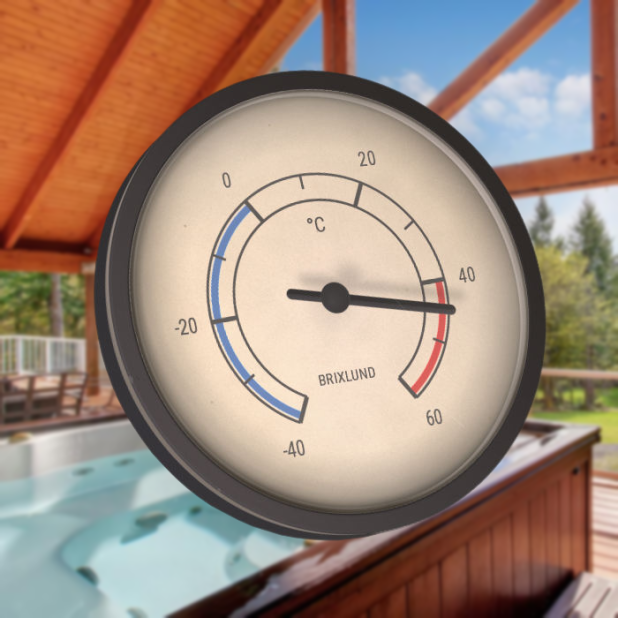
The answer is 45 °C
